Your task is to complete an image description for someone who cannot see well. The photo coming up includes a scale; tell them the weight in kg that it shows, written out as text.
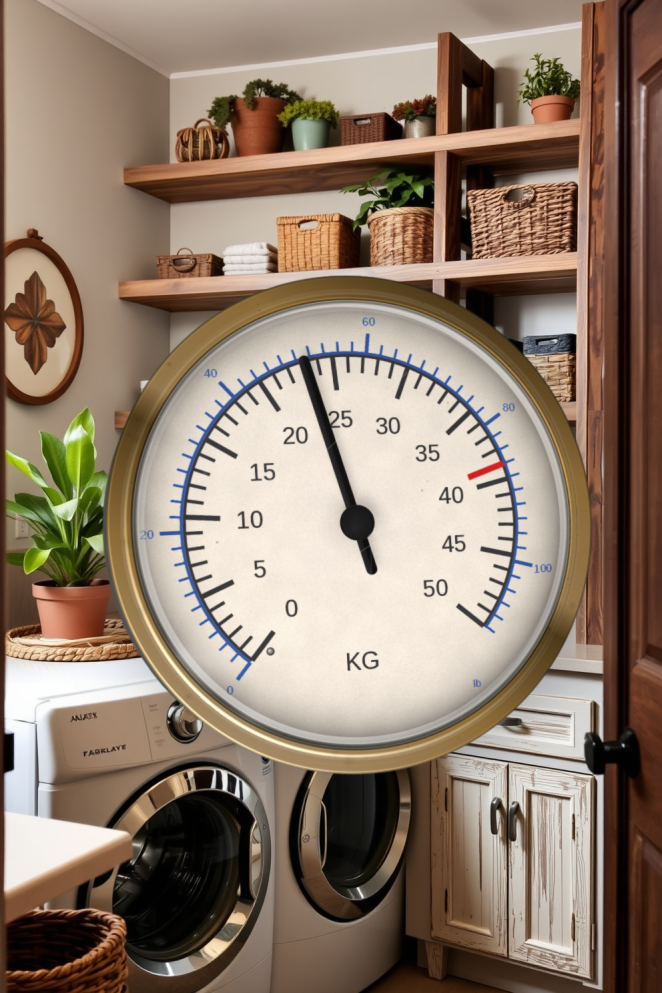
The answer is 23 kg
